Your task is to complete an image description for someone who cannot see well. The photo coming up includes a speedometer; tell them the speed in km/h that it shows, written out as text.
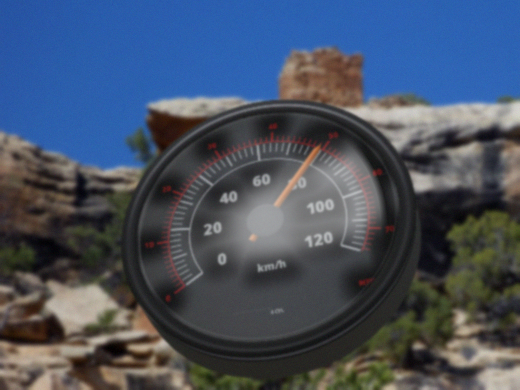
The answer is 80 km/h
